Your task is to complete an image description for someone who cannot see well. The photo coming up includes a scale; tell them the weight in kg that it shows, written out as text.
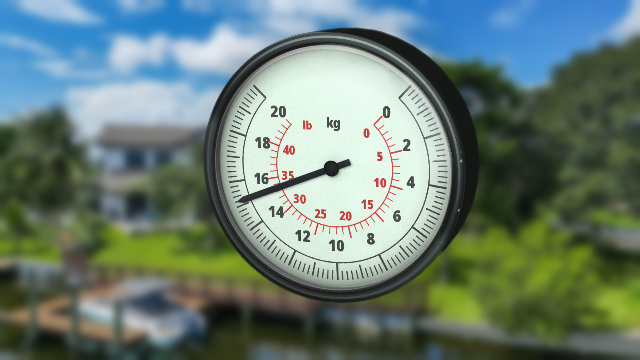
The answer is 15.2 kg
